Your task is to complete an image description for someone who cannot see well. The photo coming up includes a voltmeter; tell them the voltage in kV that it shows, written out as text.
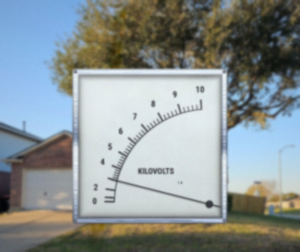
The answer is 3 kV
